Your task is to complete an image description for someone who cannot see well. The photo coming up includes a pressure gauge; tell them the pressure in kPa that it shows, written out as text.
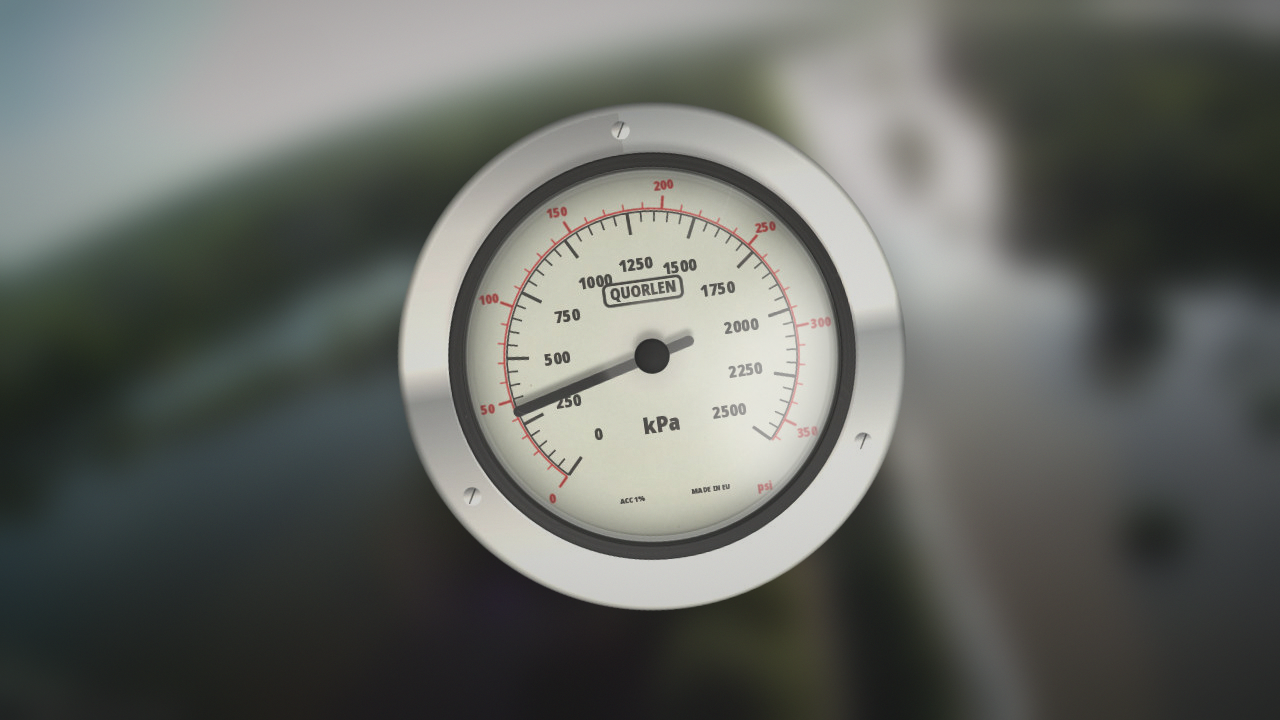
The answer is 300 kPa
